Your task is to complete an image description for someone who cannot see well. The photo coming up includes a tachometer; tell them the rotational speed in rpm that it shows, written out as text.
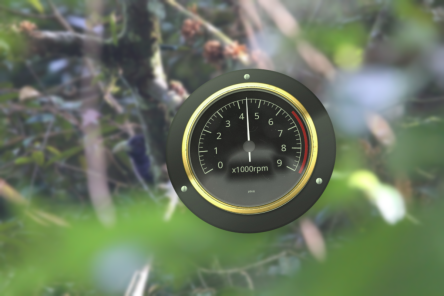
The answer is 4400 rpm
